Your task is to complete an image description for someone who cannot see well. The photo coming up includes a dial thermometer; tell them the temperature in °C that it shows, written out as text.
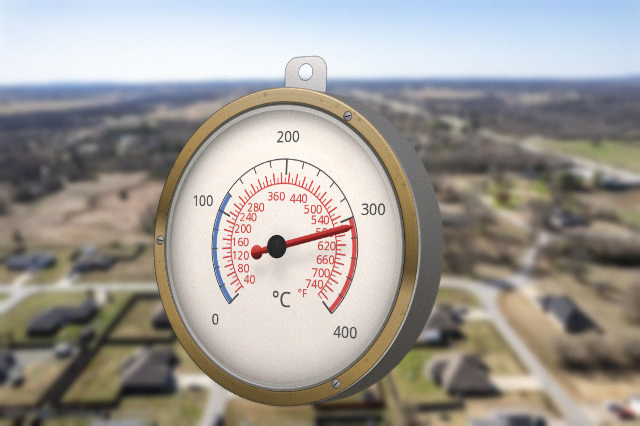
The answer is 310 °C
